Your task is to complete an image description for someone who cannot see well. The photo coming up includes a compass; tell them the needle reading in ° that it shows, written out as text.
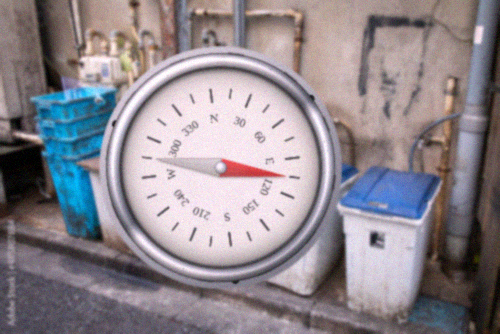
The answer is 105 °
